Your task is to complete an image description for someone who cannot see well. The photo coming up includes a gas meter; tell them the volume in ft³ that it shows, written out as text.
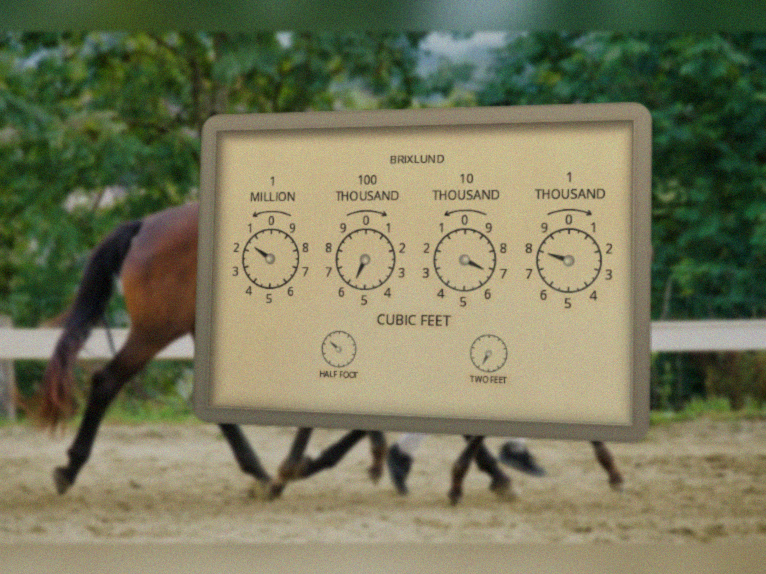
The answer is 156800 ft³
